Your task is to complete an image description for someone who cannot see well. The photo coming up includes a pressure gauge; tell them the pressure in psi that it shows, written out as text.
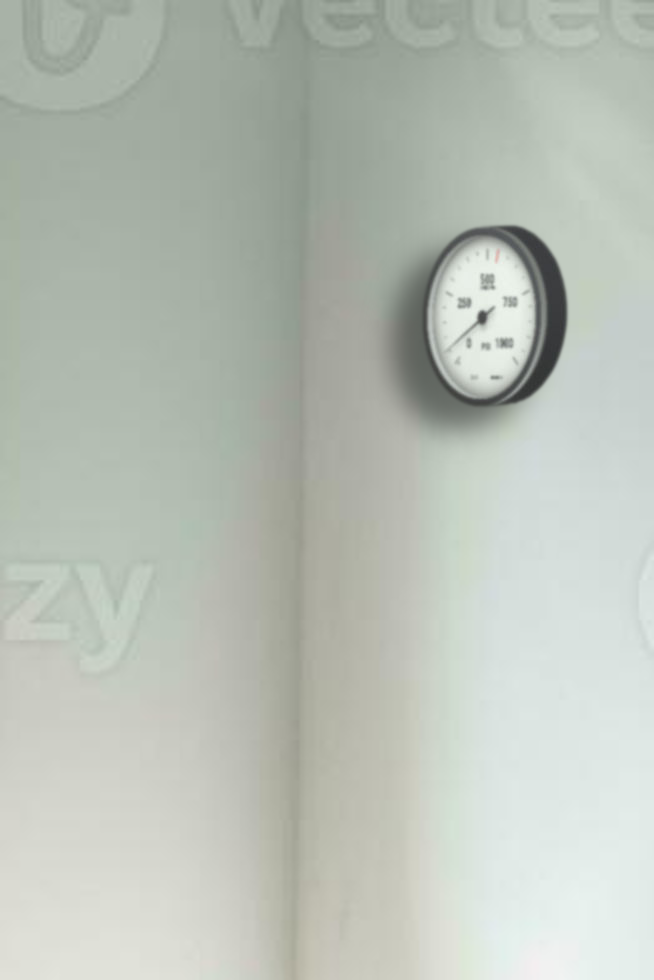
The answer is 50 psi
